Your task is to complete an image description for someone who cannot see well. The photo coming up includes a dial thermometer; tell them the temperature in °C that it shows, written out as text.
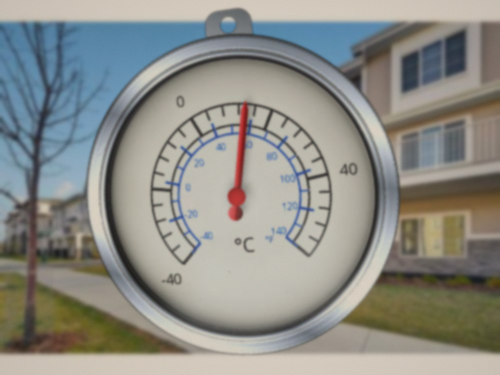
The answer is 14 °C
